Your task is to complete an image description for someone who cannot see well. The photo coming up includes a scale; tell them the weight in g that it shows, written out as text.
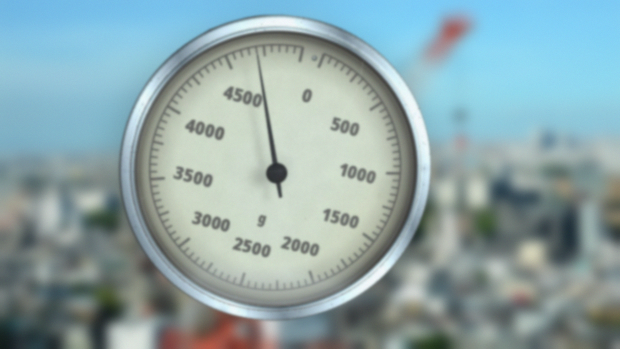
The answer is 4700 g
